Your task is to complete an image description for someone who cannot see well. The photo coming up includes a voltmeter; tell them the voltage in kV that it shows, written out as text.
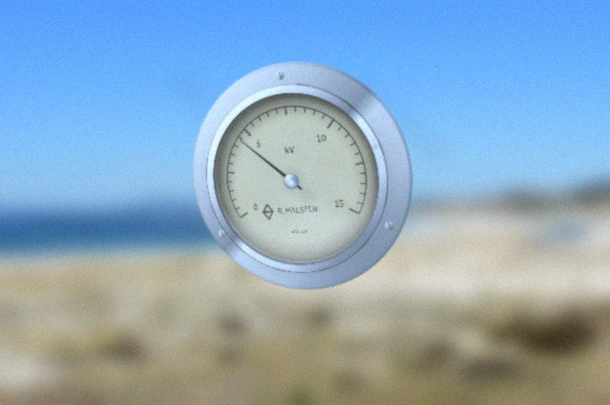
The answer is 4.5 kV
